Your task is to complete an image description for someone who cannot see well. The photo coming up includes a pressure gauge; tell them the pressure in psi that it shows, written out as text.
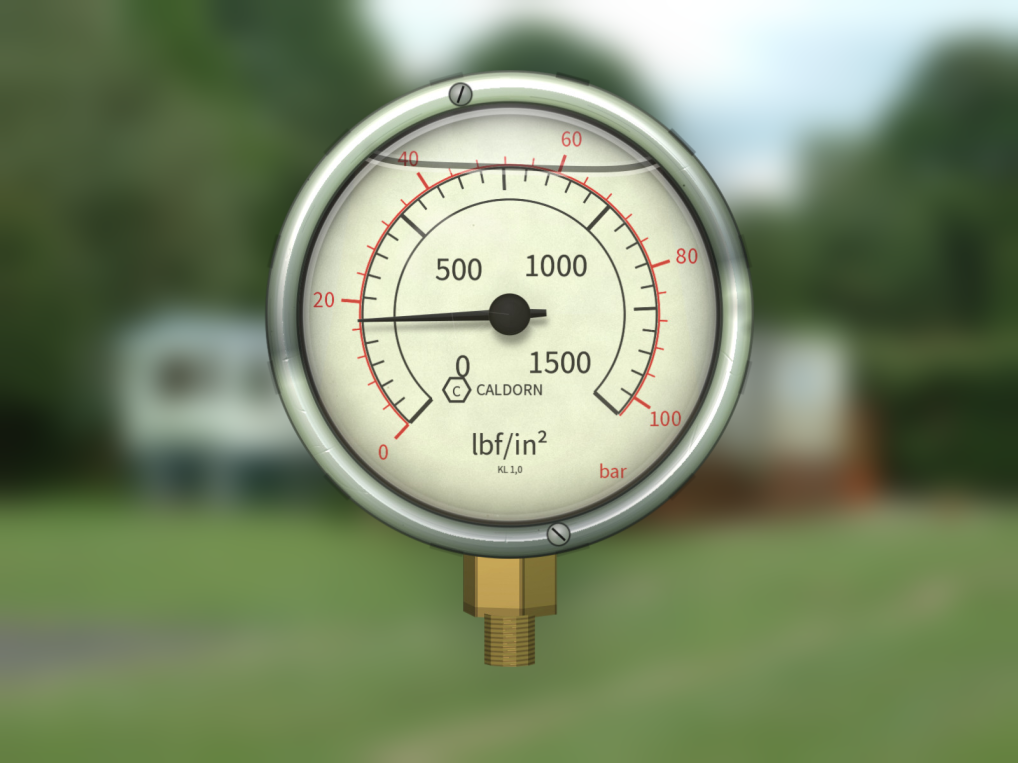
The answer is 250 psi
